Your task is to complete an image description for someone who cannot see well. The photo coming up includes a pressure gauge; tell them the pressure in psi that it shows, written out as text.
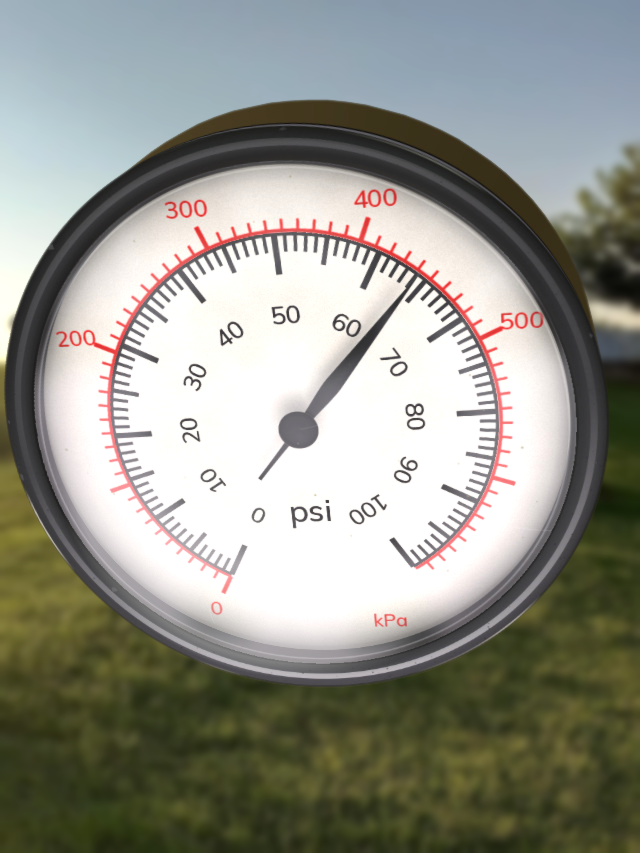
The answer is 64 psi
